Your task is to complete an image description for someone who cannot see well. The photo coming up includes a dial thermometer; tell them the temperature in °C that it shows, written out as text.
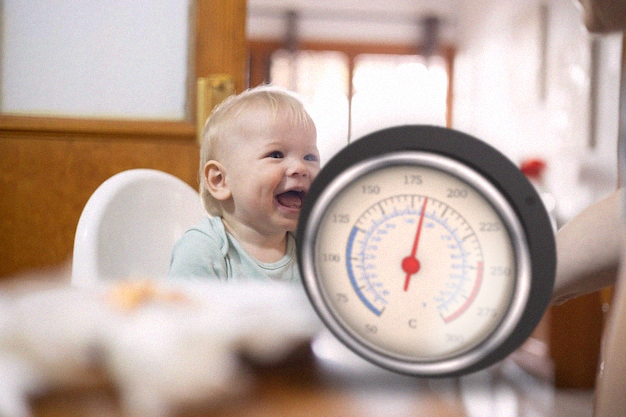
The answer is 185 °C
